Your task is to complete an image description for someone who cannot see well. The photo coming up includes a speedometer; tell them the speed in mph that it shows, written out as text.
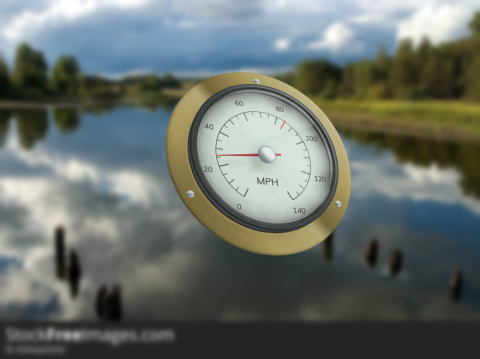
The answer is 25 mph
